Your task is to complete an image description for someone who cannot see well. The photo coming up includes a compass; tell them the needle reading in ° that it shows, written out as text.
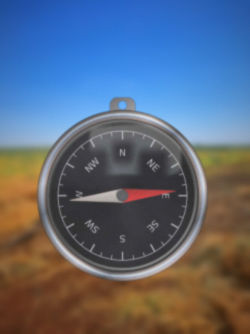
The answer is 85 °
